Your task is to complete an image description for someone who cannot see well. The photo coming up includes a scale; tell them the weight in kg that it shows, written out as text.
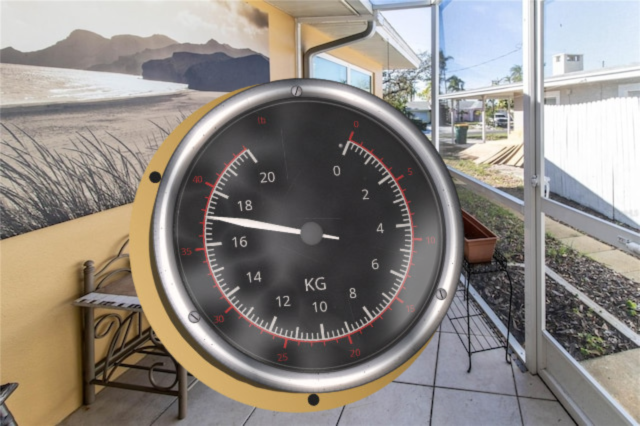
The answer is 17 kg
